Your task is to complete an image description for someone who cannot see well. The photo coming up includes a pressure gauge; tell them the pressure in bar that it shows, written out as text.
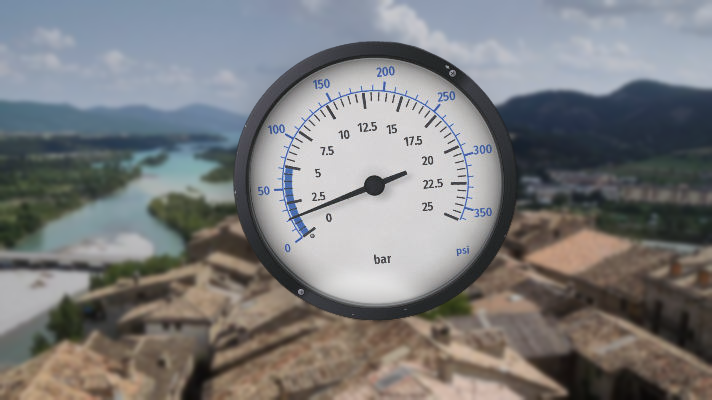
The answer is 1.5 bar
